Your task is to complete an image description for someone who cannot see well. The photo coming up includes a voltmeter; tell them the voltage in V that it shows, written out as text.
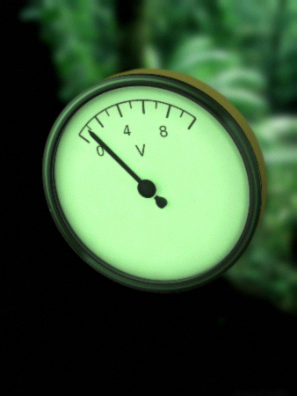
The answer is 1 V
